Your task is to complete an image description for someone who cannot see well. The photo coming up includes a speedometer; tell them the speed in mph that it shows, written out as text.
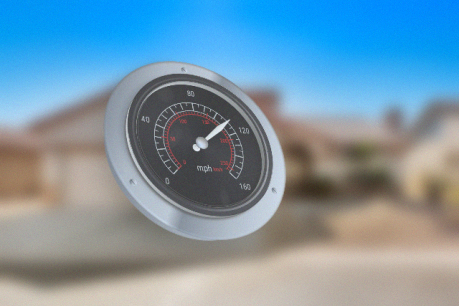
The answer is 110 mph
